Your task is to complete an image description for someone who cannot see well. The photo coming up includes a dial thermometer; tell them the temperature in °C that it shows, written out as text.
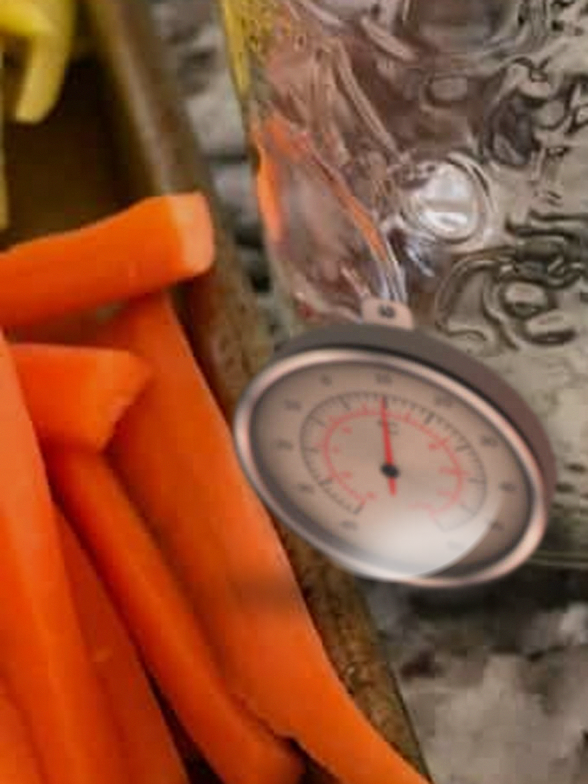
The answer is 10 °C
